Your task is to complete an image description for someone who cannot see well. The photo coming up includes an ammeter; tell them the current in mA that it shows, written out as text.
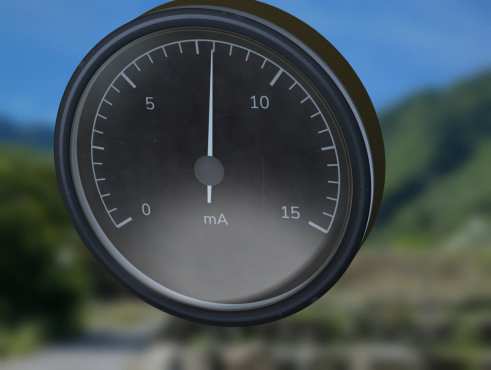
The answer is 8 mA
